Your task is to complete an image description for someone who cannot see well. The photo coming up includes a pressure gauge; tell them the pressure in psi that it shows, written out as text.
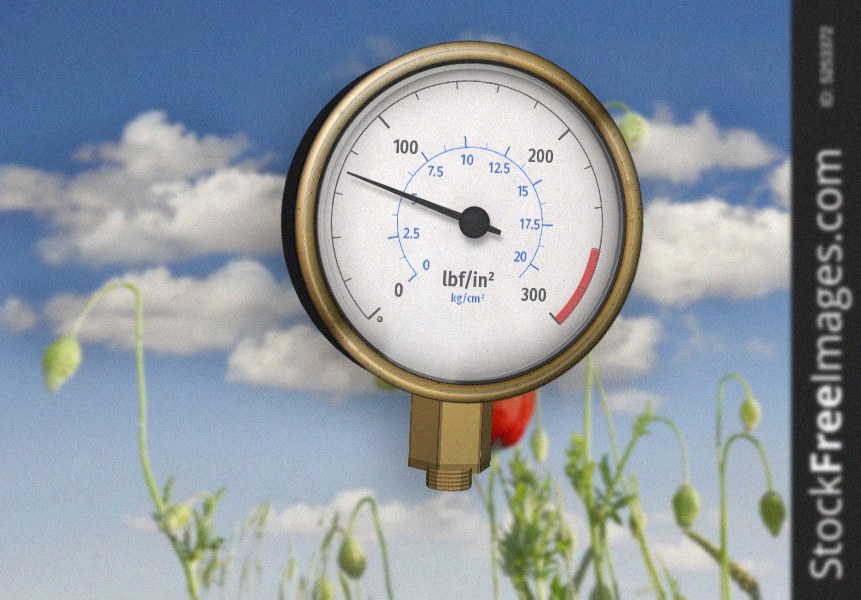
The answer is 70 psi
